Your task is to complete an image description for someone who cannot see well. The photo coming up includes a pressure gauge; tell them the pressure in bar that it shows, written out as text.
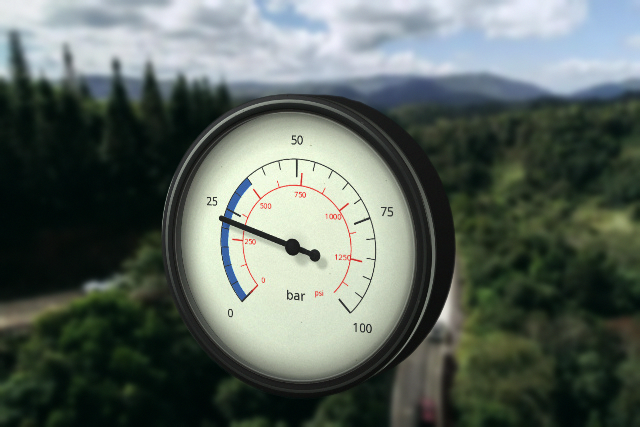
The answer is 22.5 bar
